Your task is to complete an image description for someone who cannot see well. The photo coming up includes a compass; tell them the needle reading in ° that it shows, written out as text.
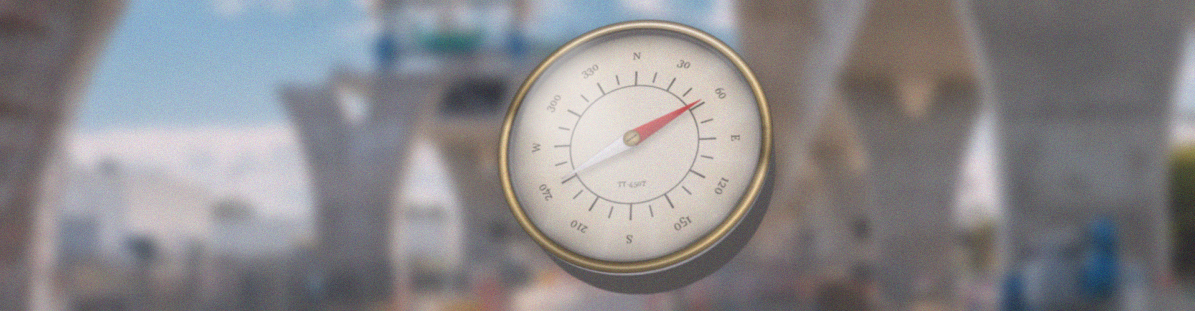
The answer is 60 °
